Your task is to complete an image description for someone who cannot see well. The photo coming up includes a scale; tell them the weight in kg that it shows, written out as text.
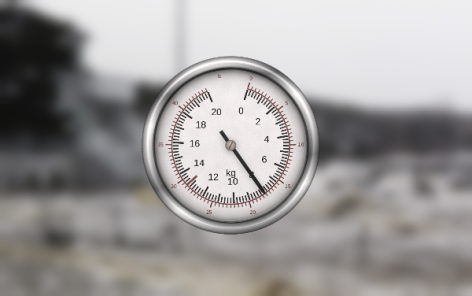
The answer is 8 kg
